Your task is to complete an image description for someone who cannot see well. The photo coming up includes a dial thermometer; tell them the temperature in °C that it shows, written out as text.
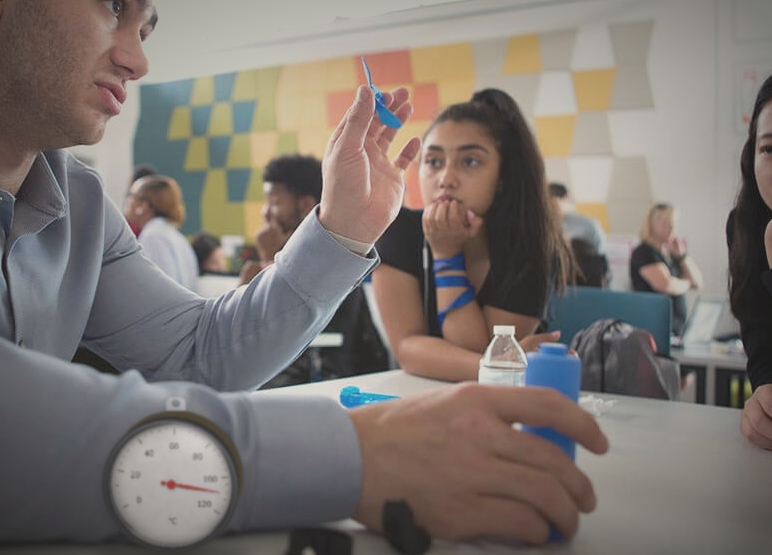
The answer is 108 °C
